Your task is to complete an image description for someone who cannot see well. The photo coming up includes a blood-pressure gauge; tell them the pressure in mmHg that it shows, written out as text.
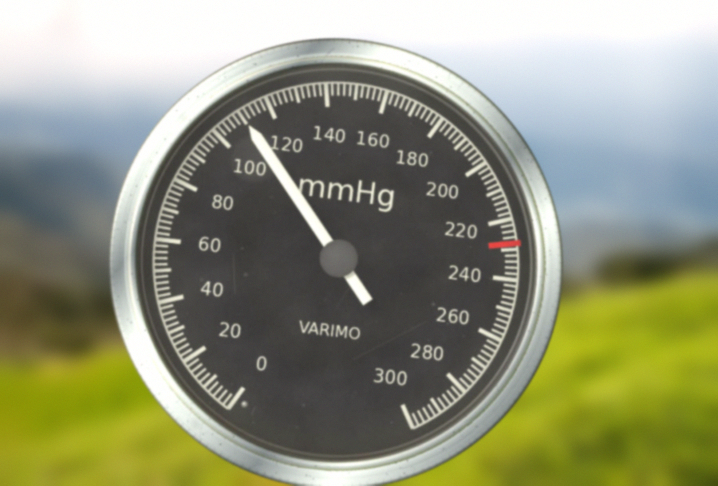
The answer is 110 mmHg
